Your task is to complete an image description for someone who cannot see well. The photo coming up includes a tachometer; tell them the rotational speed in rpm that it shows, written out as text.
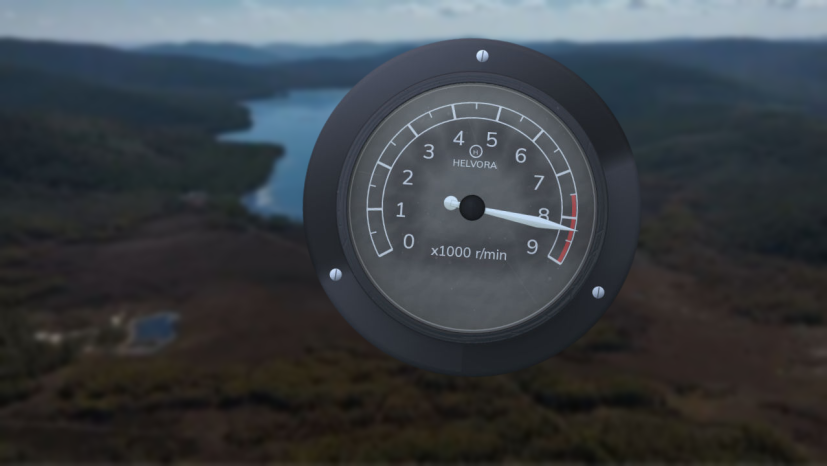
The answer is 8250 rpm
